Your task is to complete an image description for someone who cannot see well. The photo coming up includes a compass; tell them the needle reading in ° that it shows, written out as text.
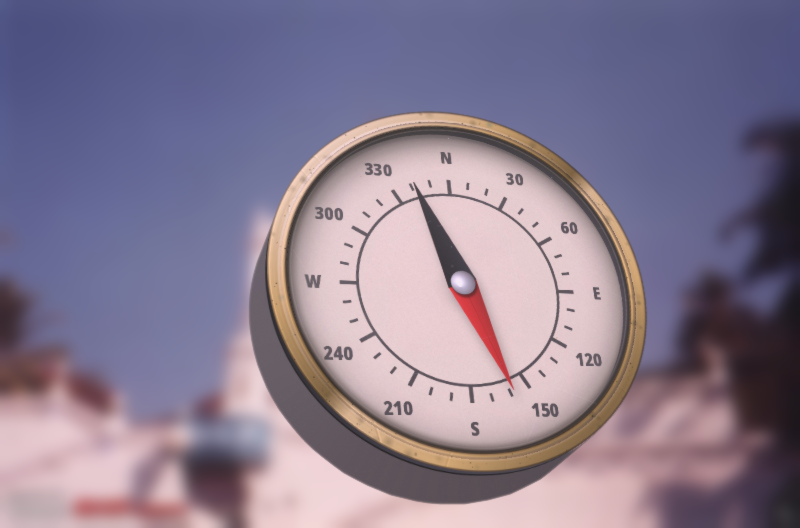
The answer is 160 °
